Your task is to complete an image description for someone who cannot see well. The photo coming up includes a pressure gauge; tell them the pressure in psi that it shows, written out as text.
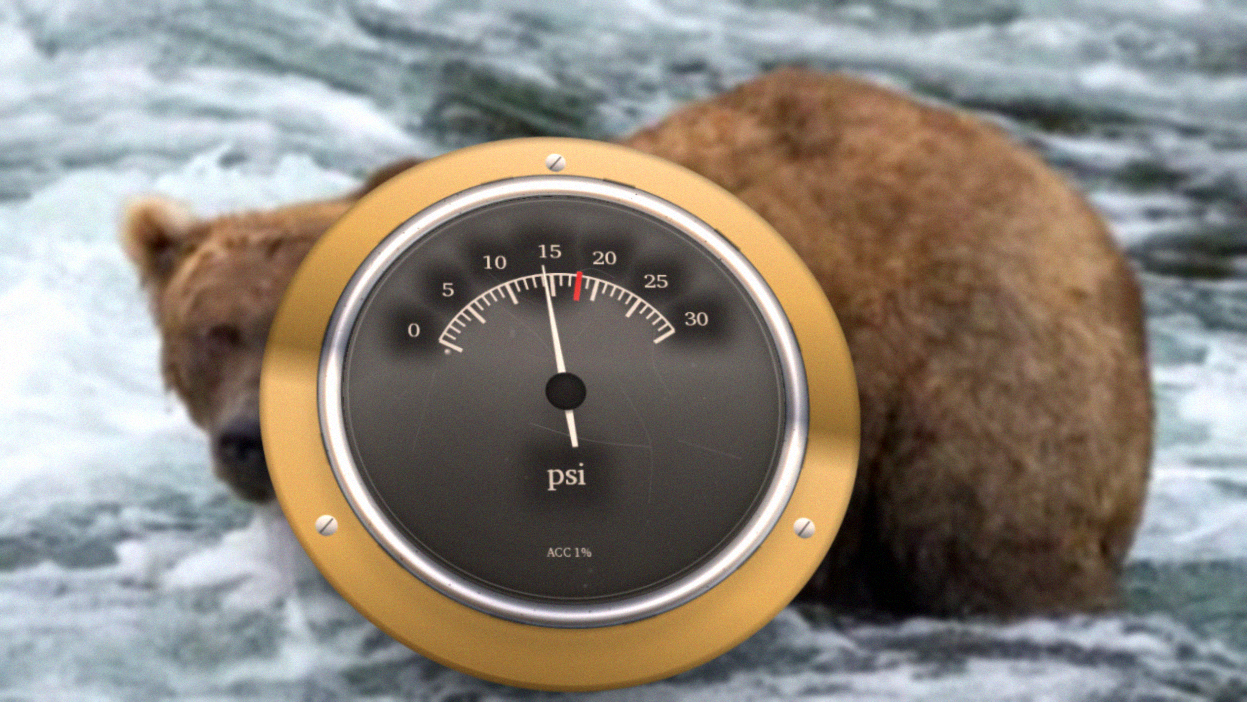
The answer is 14 psi
